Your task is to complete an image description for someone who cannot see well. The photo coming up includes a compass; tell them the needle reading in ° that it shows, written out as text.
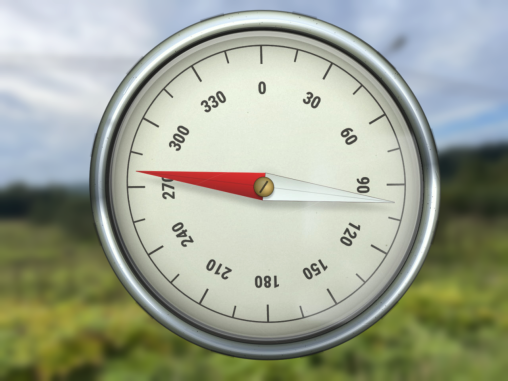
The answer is 277.5 °
